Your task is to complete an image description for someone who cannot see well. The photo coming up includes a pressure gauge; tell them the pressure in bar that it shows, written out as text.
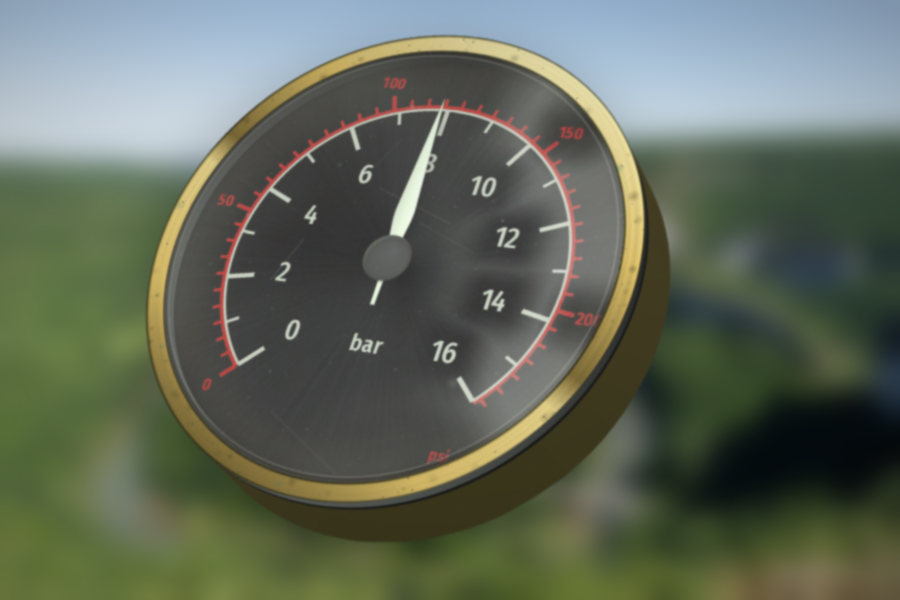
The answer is 8 bar
